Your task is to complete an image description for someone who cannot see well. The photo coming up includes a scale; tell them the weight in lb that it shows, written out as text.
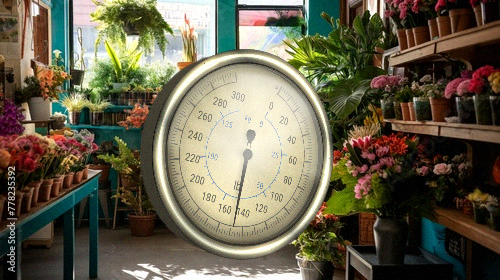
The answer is 150 lb
